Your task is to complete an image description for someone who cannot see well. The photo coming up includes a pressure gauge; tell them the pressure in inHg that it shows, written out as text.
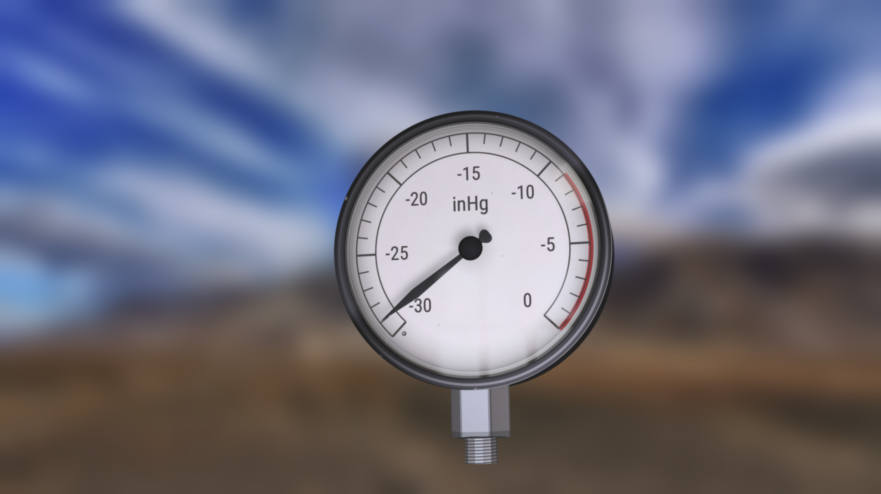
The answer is -29 inHg
